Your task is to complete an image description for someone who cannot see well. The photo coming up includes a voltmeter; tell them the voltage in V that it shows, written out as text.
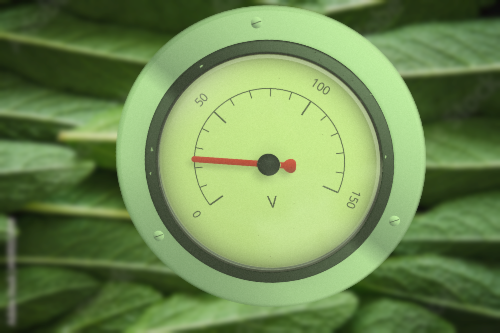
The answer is 25 V
